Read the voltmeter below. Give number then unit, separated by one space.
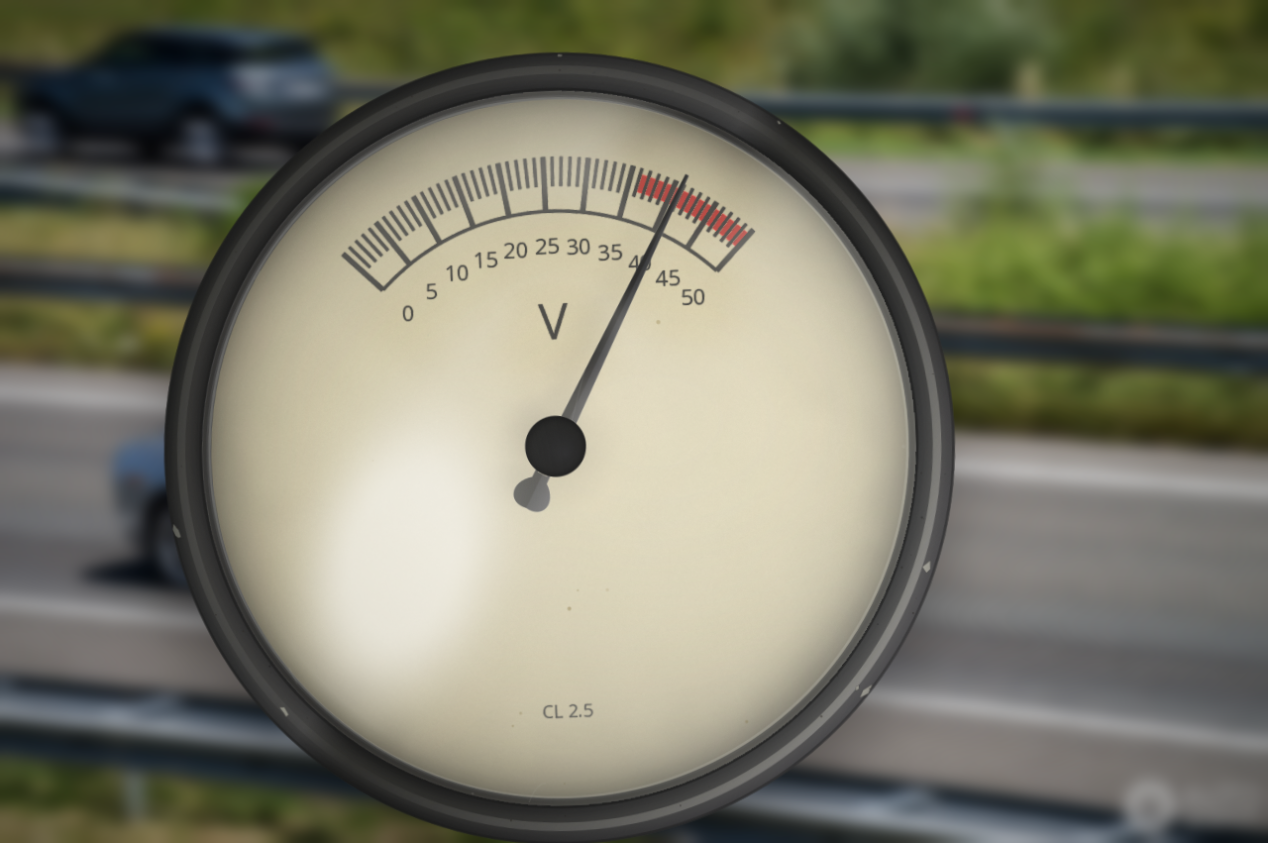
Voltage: 41 V
